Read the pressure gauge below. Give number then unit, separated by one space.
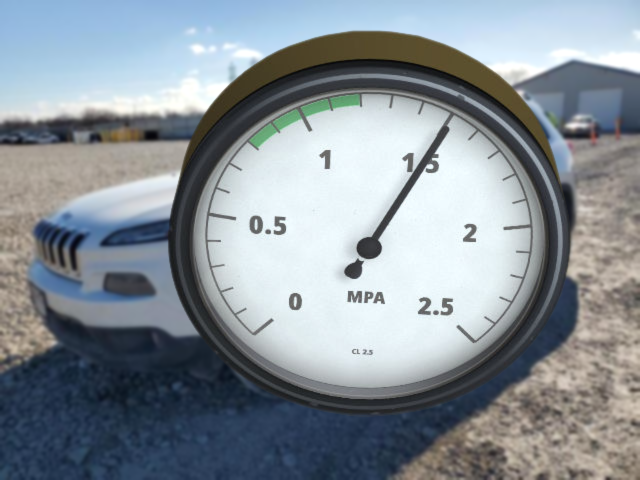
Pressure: 1.5 MPa
